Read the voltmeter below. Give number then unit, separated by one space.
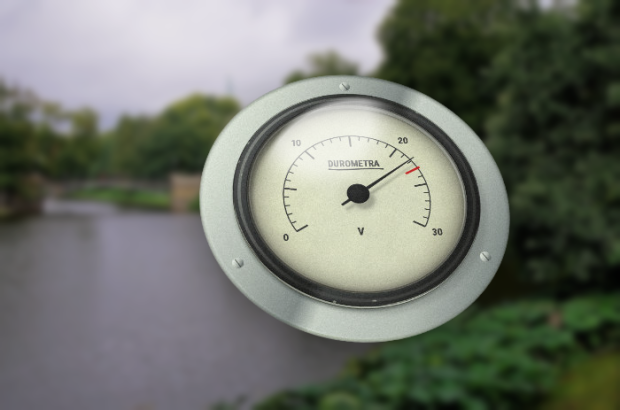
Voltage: 22 V
